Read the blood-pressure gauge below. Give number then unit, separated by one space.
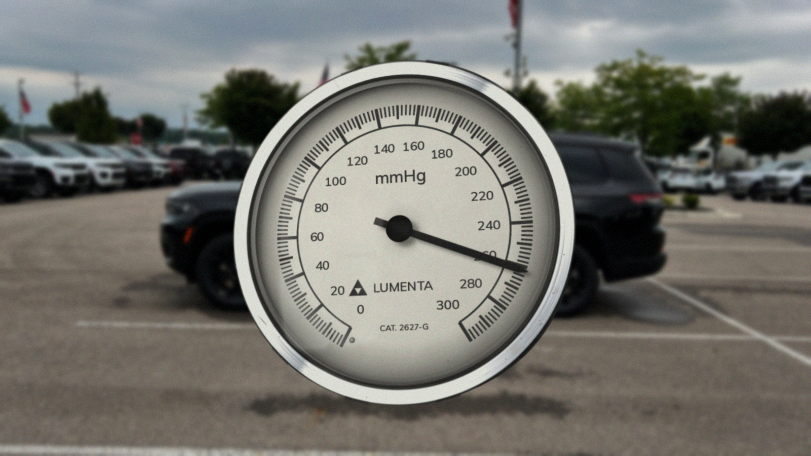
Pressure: 262 mmHg
